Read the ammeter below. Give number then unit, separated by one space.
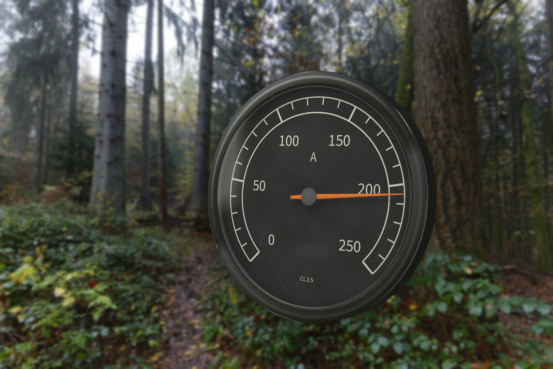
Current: 205 A
